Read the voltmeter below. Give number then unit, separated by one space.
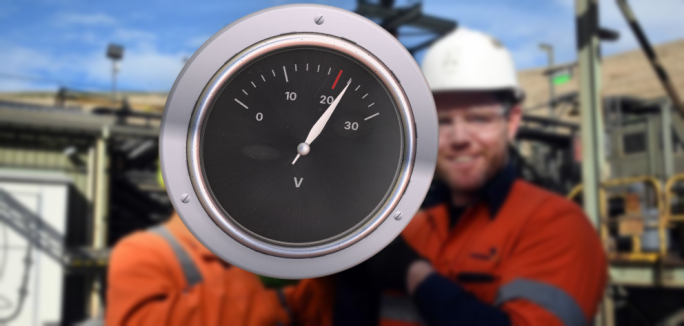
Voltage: 22 V
